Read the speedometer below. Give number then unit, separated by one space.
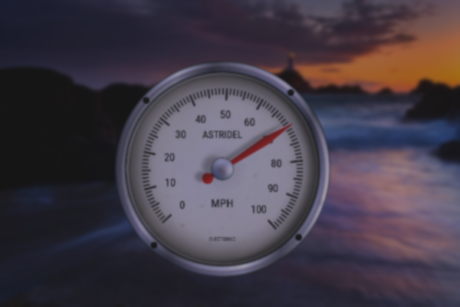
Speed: 70 mph
